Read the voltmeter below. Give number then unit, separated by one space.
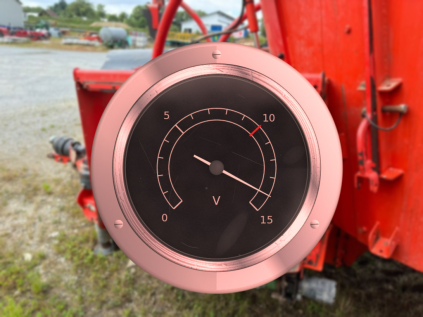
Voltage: 14 V
